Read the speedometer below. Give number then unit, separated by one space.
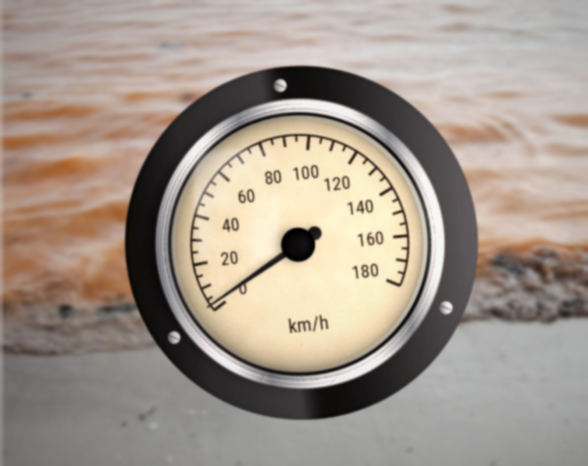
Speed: 2.5 km/h
